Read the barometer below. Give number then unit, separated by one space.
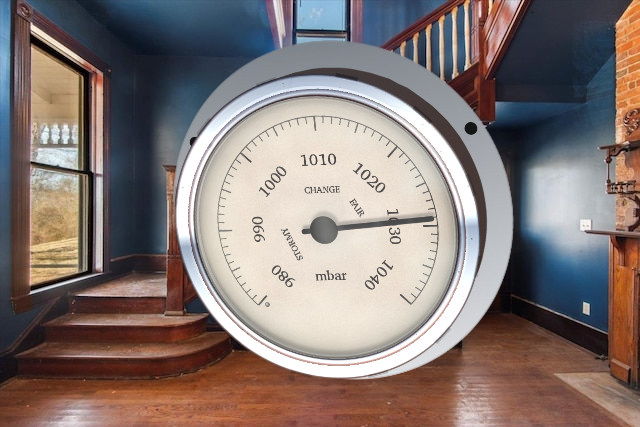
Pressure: 1029 mbar
